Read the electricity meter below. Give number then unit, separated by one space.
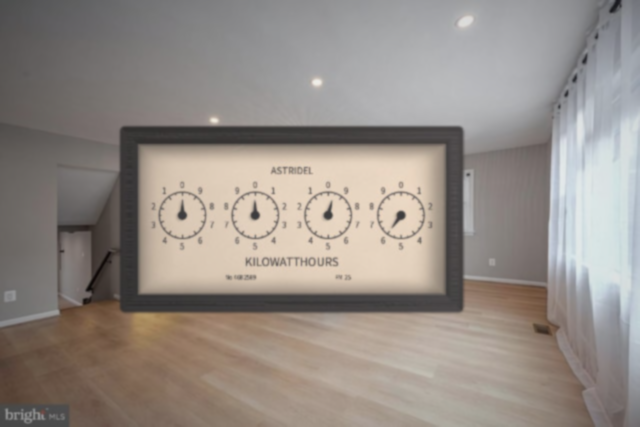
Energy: 9996 kWh
